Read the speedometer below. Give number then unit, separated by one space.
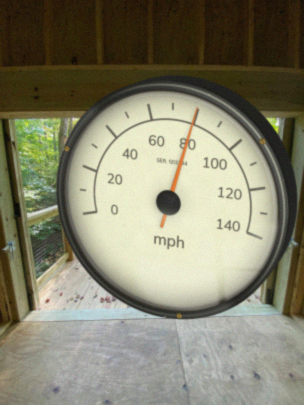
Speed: 80 mph
